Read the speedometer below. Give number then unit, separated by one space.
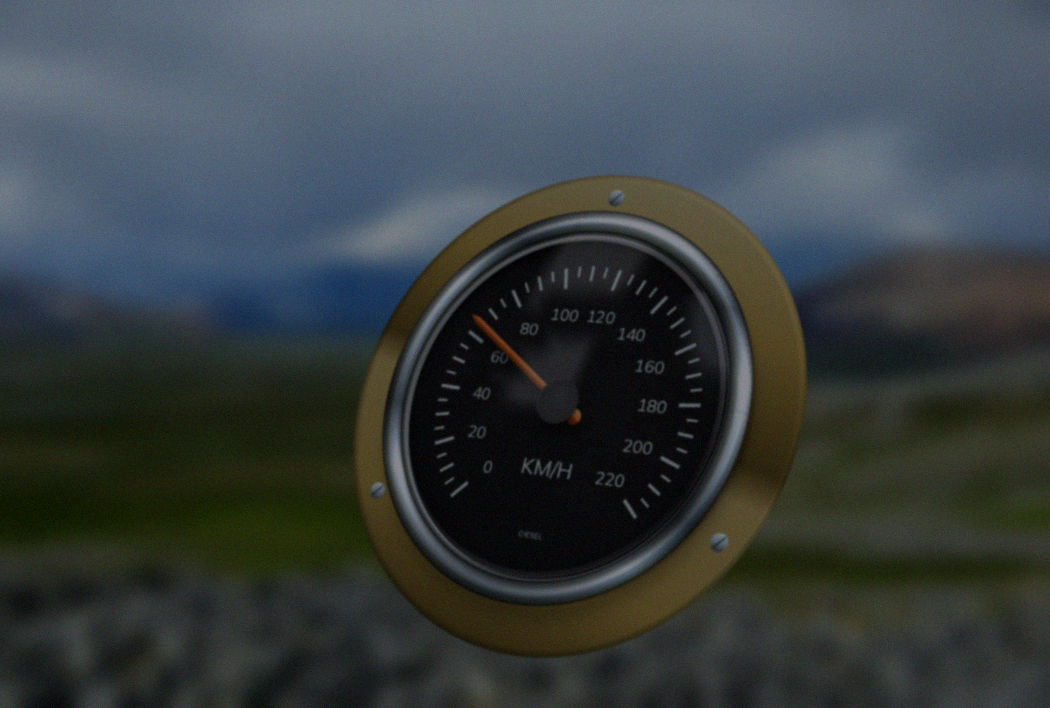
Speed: 65 km/h
